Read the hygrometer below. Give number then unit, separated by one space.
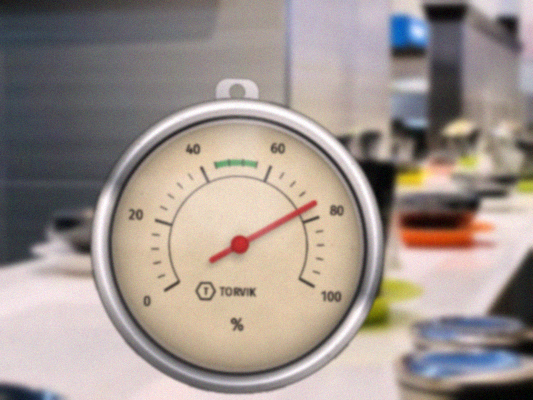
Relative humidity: 76 %
